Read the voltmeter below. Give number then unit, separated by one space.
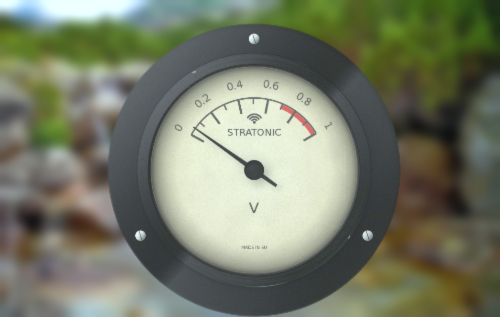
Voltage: 0.05 V
